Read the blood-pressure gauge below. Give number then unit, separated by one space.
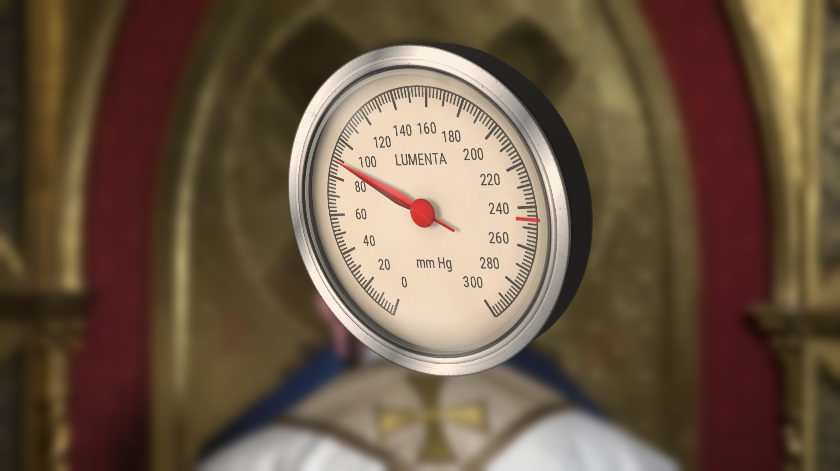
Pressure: 90 mmHg
